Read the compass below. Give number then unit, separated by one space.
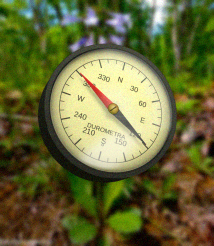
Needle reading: 300 °
